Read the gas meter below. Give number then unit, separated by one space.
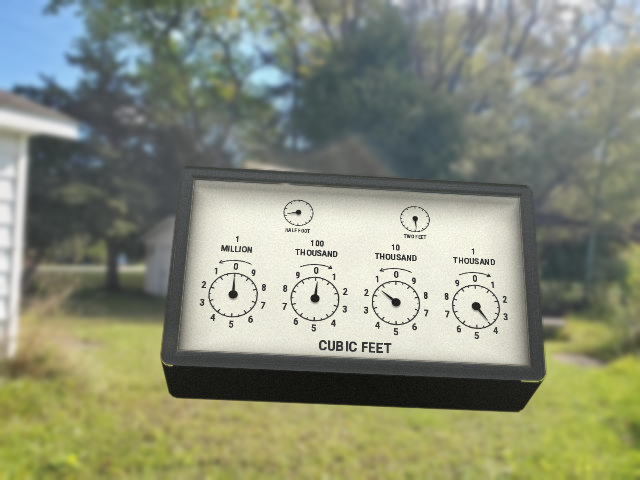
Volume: 1400 ft³
